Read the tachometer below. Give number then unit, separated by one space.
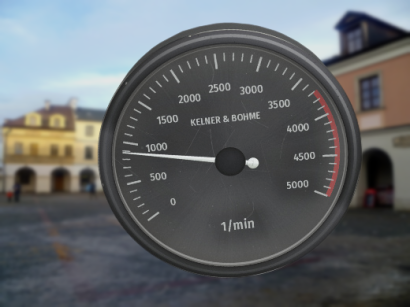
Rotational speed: 900 rpm
